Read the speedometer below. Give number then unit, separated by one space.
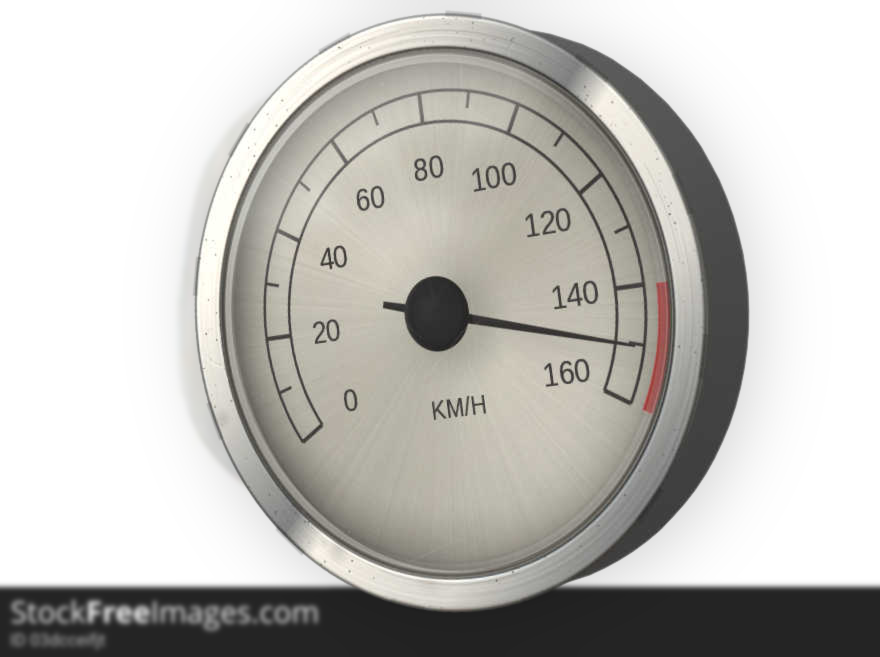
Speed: 150 km/h
